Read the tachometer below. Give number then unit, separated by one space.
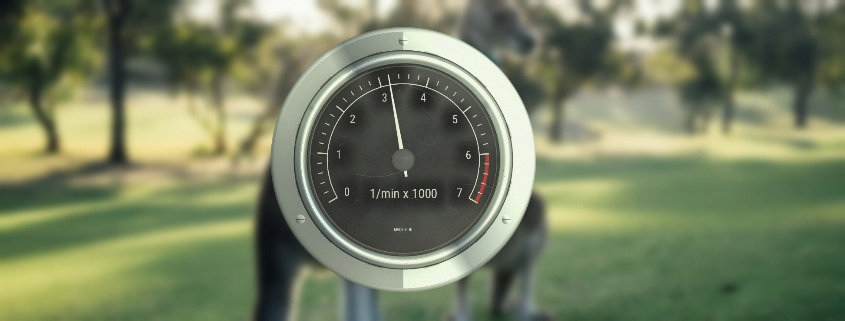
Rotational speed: 3200 rpm
